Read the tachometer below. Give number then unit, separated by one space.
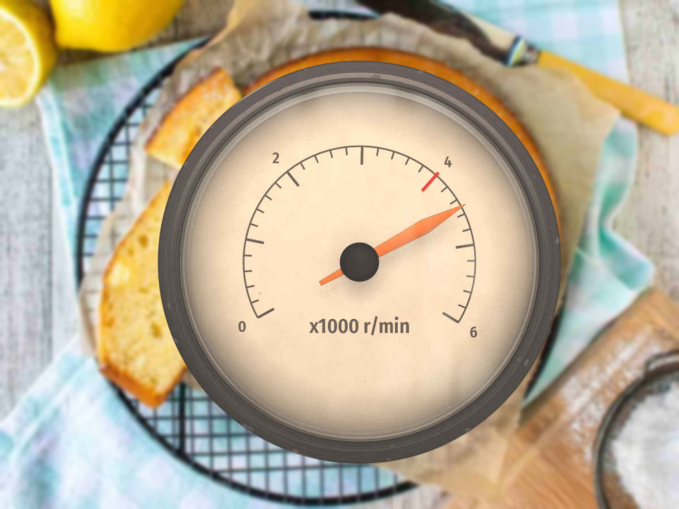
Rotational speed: 4500 rpm
